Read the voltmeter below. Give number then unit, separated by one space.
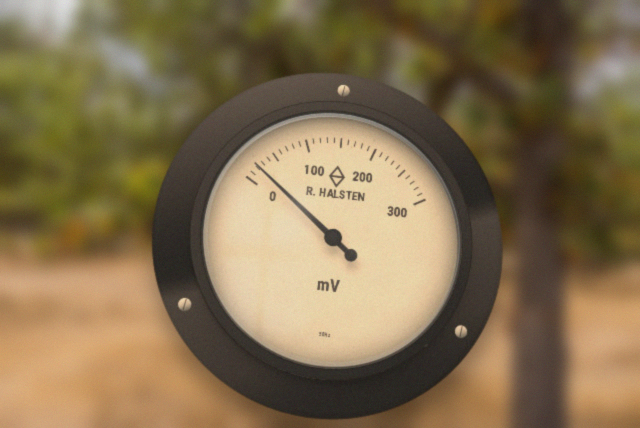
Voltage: 20 mV
